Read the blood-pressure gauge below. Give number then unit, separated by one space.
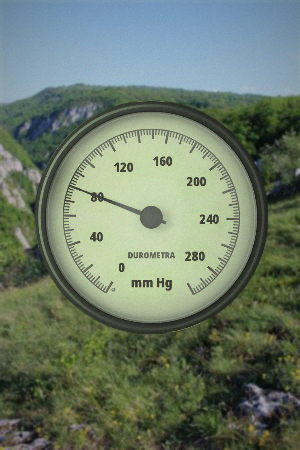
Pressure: 80 mmHg
